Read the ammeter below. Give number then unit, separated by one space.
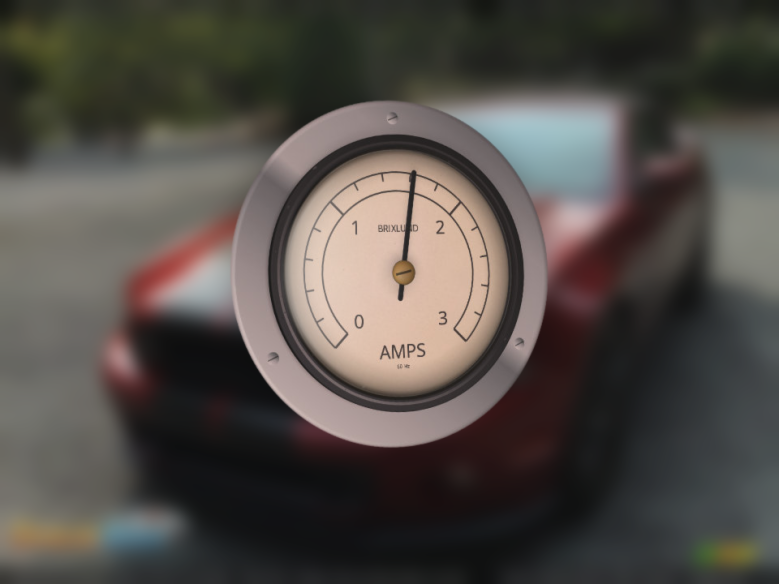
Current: 1.6 A
